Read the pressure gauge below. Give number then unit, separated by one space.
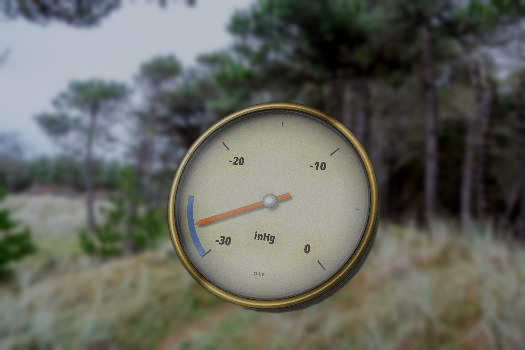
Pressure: -27.5 inHg
